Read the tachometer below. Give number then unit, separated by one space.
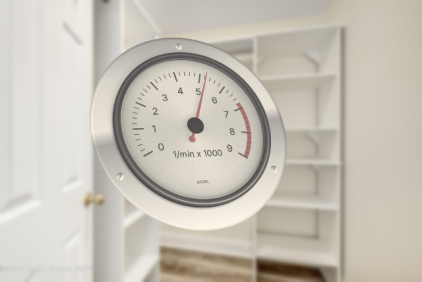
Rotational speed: 5200 rpm
